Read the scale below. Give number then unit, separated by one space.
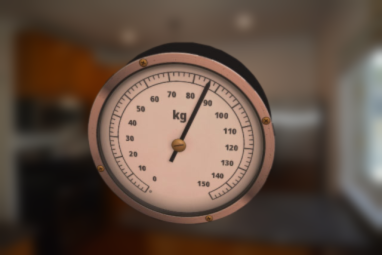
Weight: 86 kg
